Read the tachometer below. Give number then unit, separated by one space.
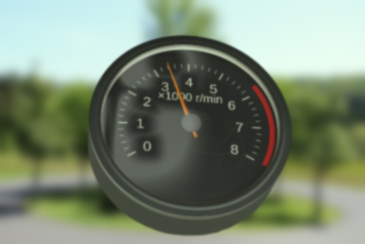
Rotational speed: 3400 rpm
